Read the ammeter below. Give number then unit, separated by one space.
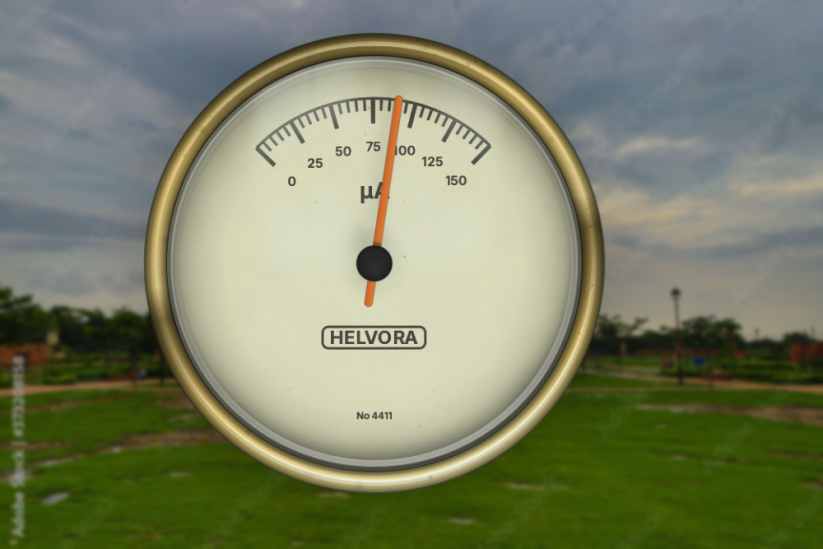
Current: 90 µA
